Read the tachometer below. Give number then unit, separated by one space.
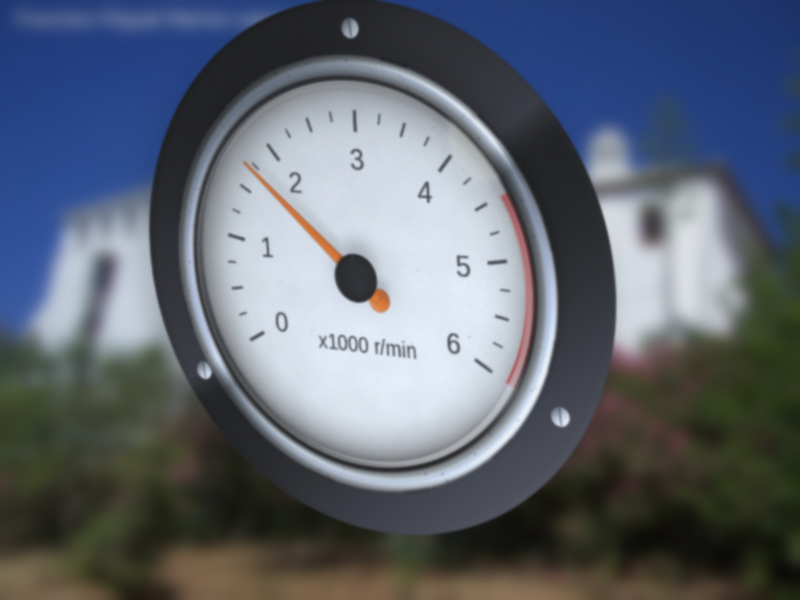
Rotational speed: 1750 rpm
